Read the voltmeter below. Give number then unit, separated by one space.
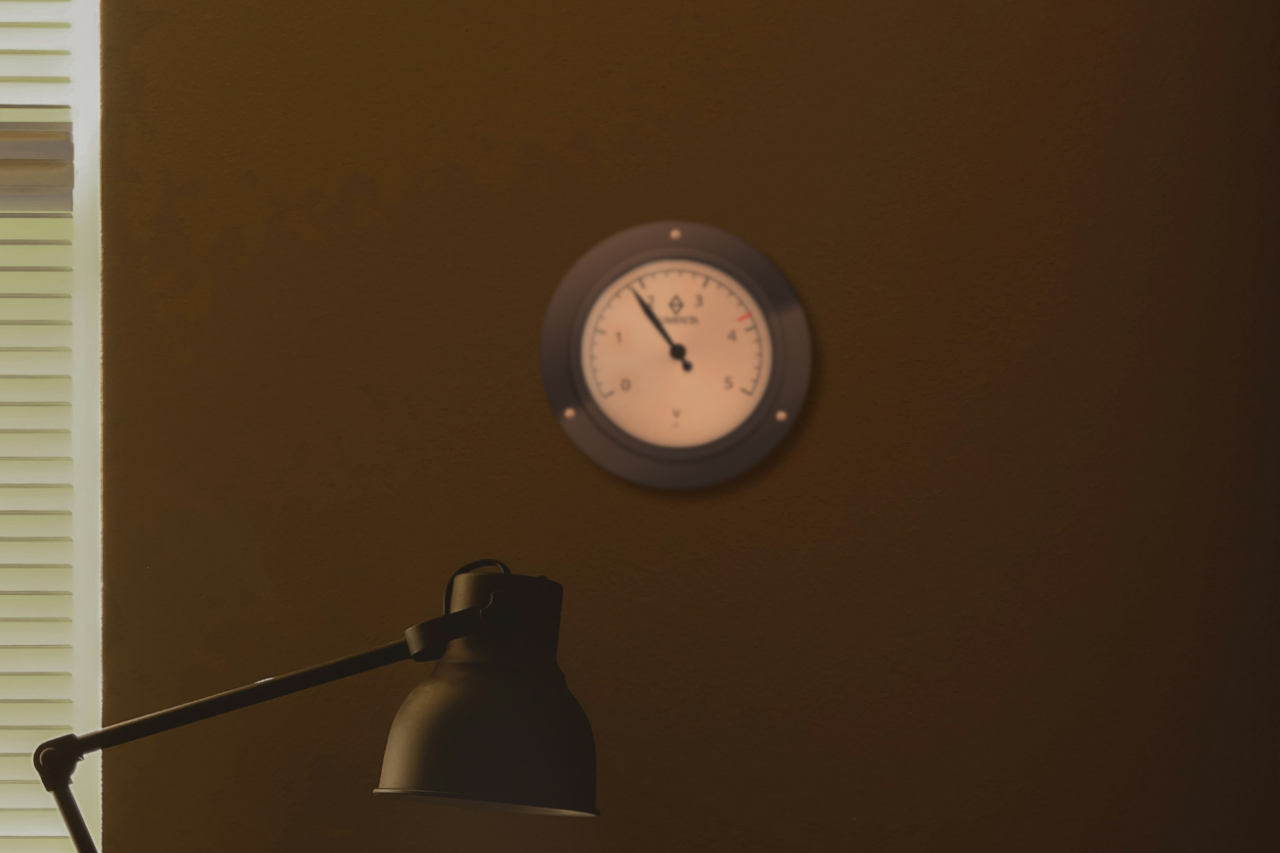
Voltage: 1.8 V
